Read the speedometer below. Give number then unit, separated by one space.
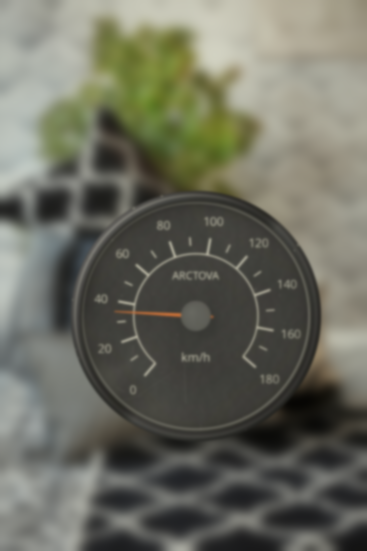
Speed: 35 km/h
